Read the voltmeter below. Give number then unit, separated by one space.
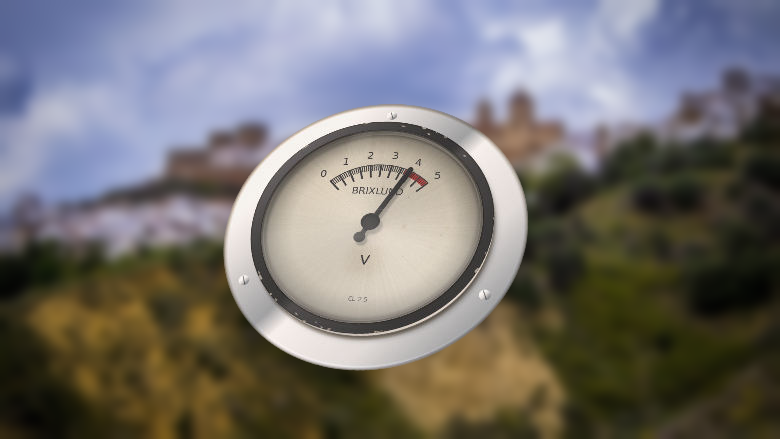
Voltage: 4 V
